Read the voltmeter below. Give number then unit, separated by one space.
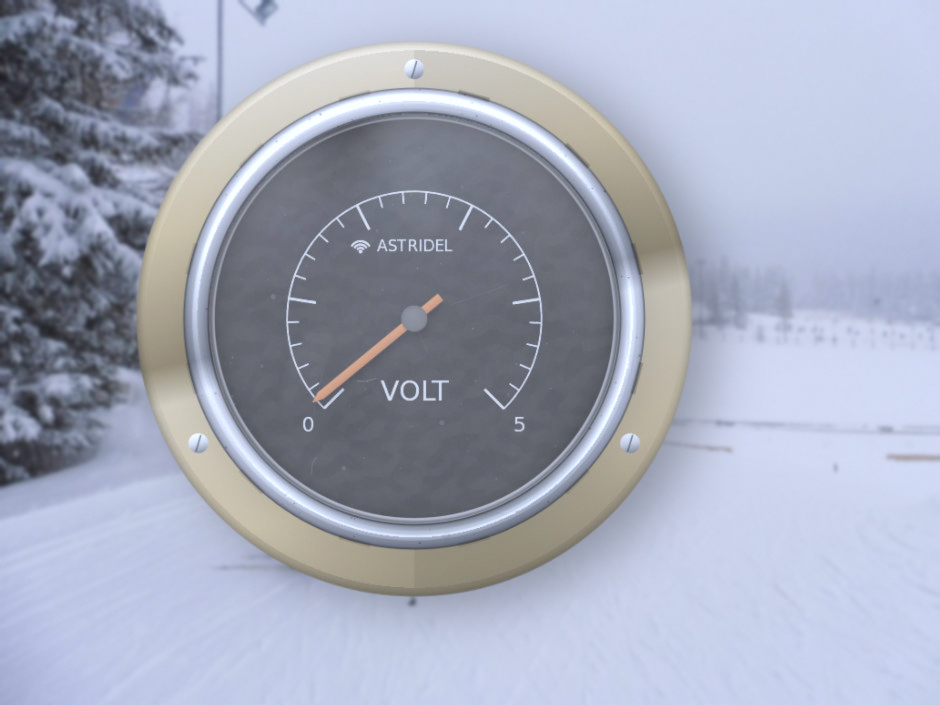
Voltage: 0.1 V
